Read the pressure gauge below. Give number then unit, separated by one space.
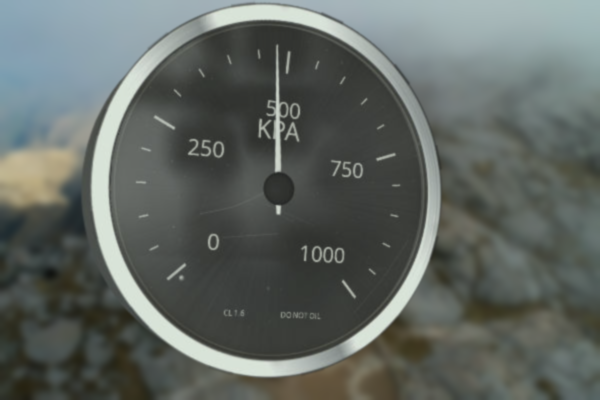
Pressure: 475 kPa
